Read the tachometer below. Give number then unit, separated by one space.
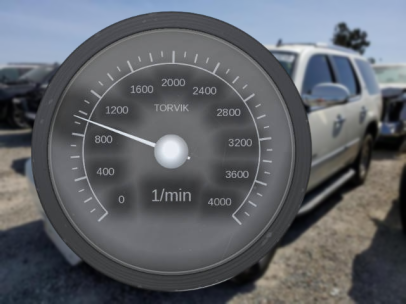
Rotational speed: 950 rpm
